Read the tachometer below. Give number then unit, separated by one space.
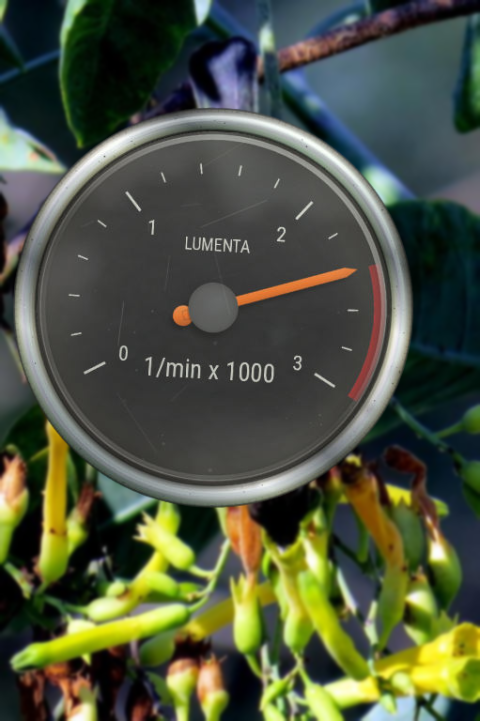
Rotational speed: 2400 rpm
